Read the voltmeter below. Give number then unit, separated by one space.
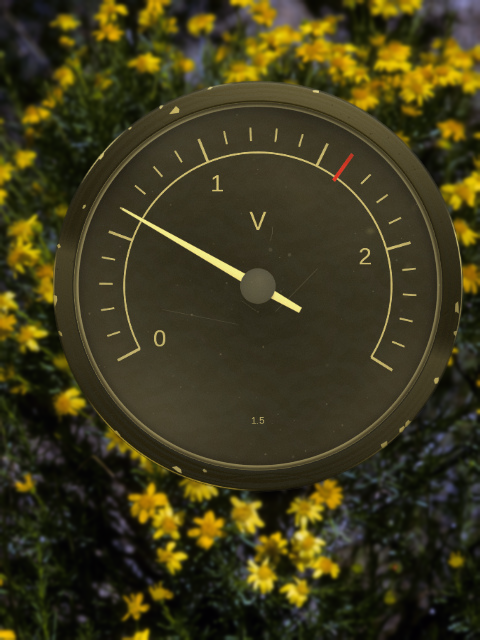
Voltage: 0.6 V
